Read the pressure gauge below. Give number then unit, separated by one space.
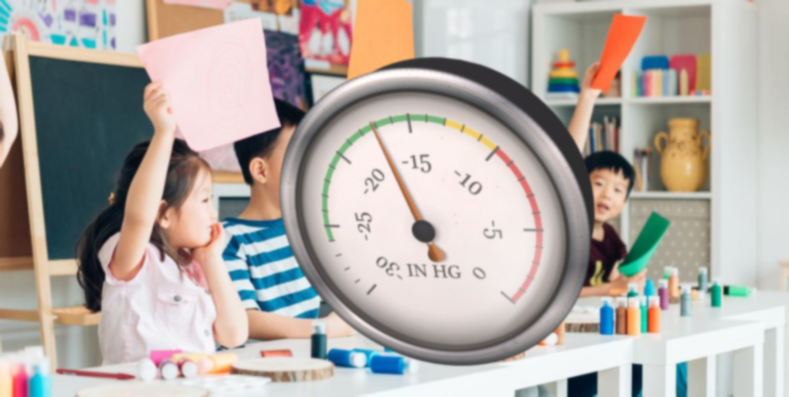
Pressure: -17 inHg
